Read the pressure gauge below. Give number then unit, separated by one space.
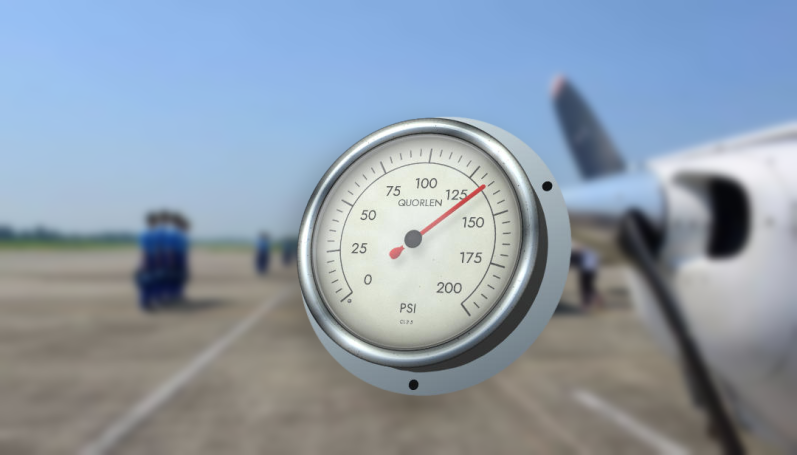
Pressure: 135 psi
